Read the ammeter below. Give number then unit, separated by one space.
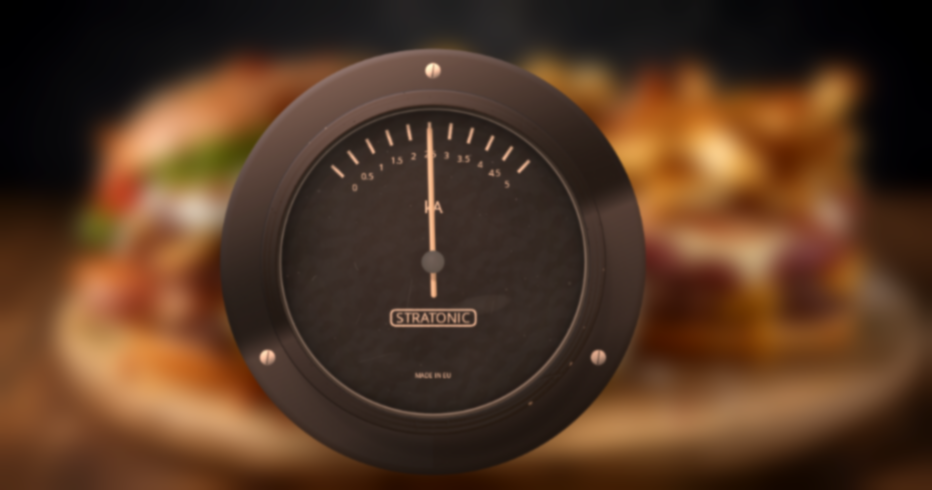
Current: 2.5 kA
